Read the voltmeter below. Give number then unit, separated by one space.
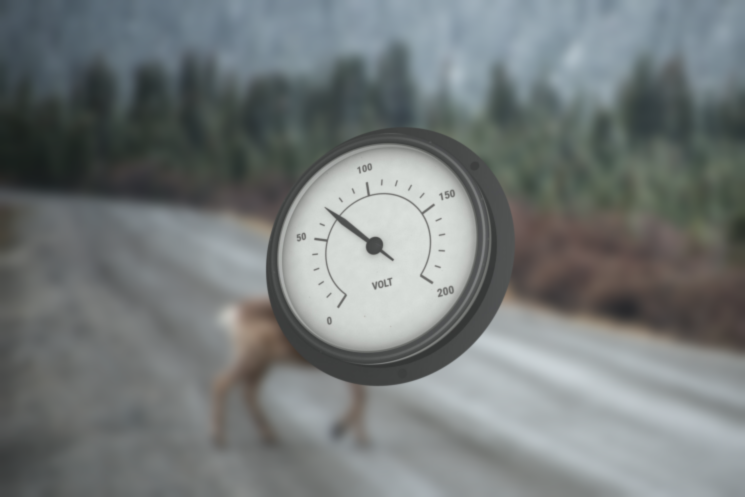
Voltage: 70 V
